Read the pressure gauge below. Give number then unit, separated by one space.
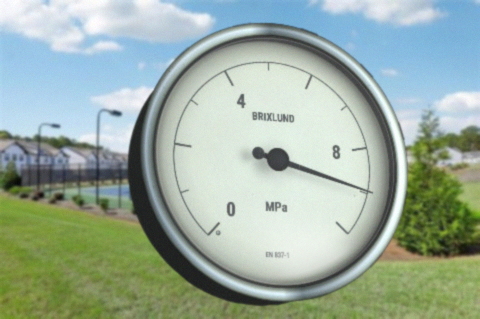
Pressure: 9 MPa
